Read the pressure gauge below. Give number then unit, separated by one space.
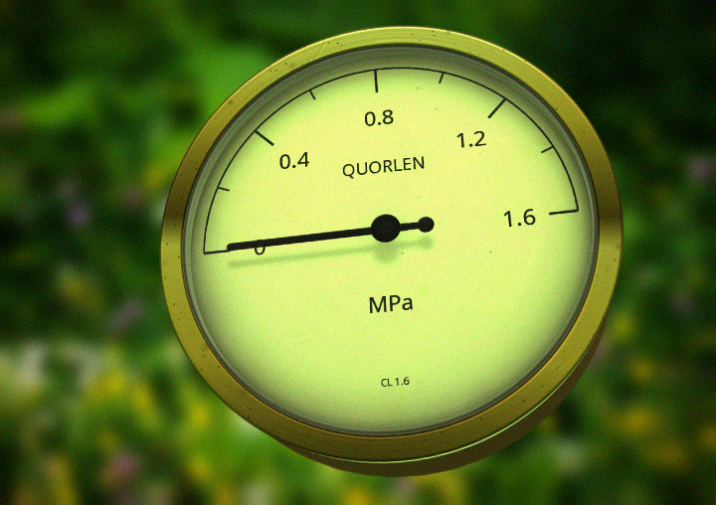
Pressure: 0 MPa
